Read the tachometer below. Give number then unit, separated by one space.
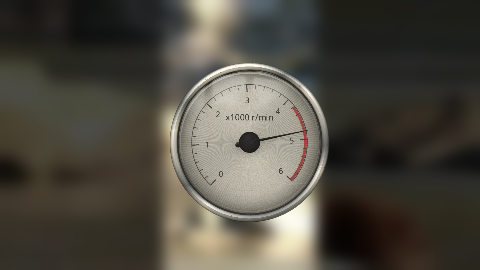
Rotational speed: 4800 rpm
